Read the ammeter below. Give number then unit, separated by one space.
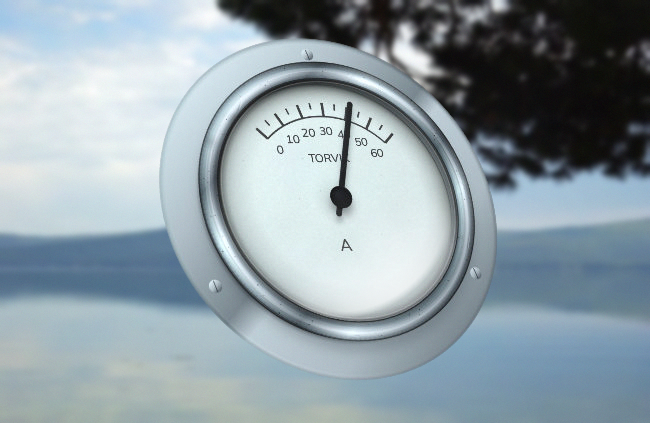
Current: 40 A
